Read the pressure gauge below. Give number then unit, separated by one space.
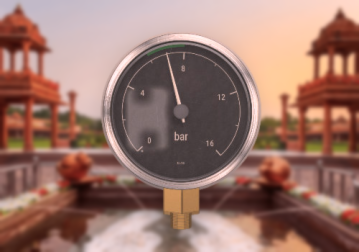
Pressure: 7 bar
